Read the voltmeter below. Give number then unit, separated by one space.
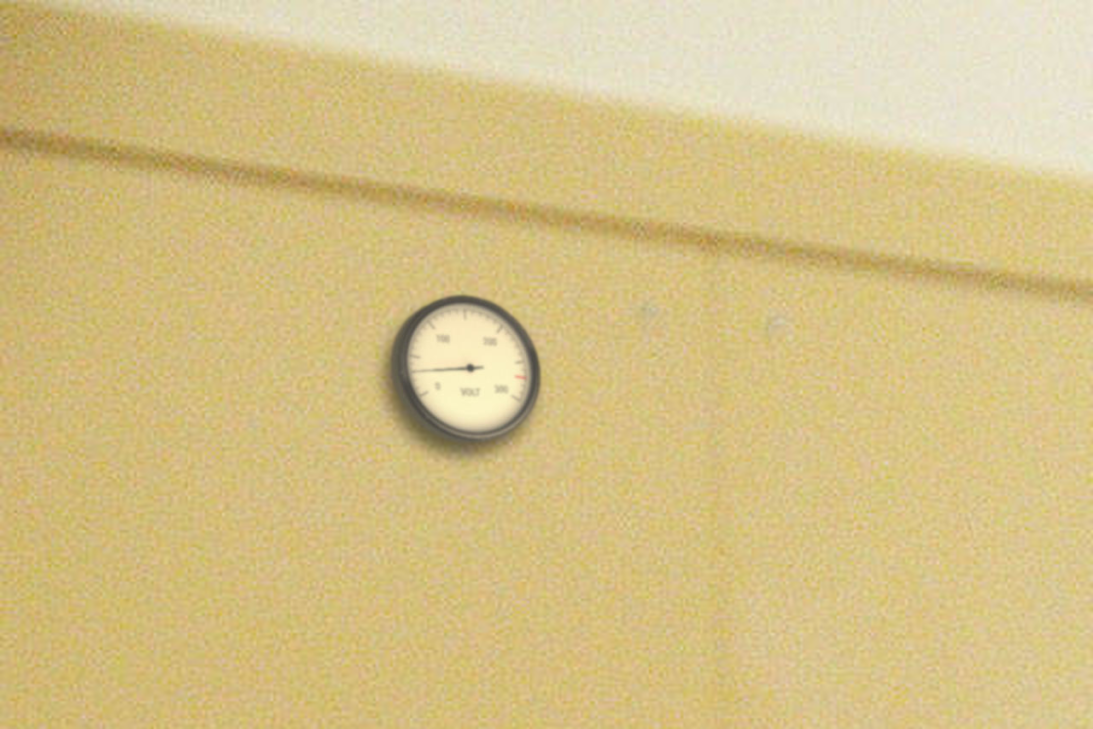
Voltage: 30 V
